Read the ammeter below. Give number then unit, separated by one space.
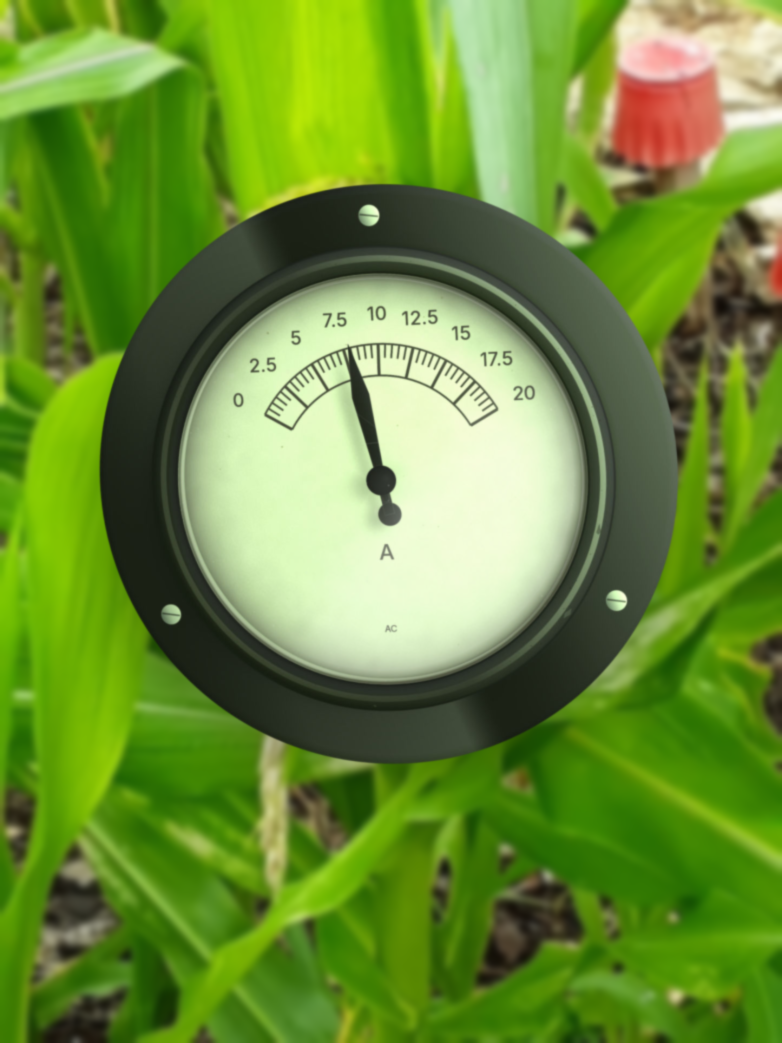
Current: 8 A
